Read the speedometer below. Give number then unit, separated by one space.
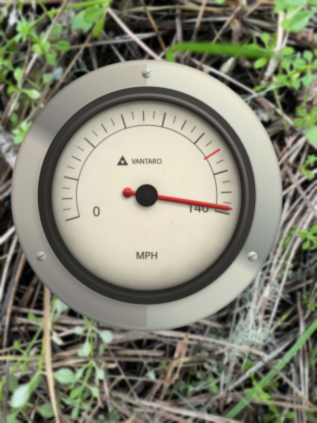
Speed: 137.5 mph
